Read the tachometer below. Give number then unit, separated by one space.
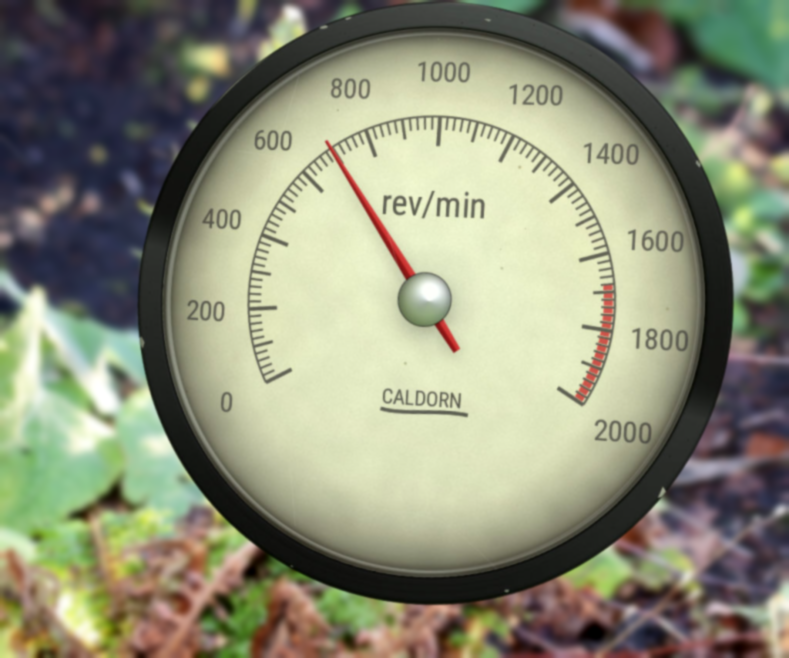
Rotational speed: 700 rpm
